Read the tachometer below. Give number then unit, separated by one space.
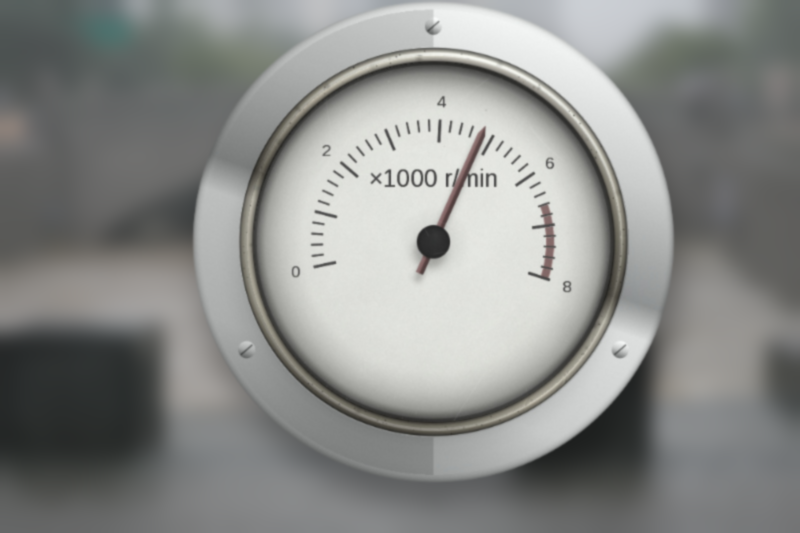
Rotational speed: 4800 rpm
